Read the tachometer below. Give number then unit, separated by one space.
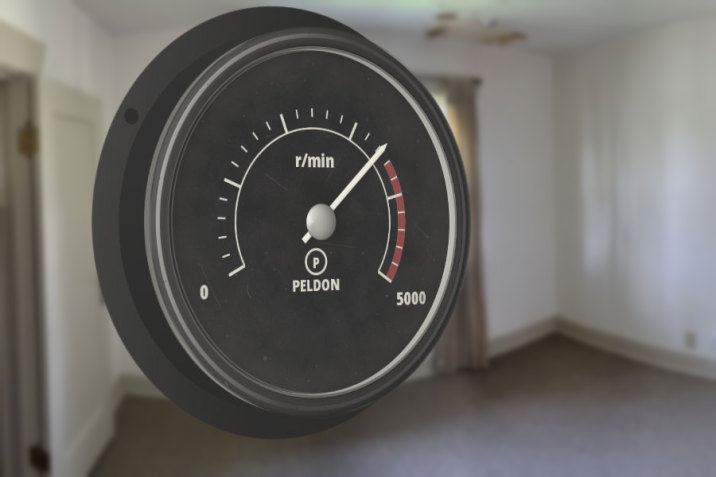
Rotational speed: 3400 rpm
